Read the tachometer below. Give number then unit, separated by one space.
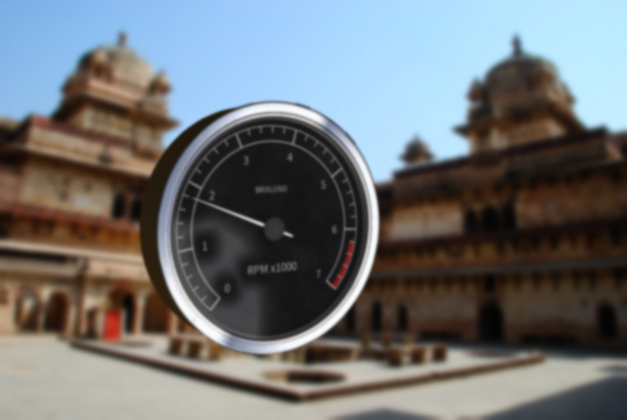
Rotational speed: 1800 rpm
